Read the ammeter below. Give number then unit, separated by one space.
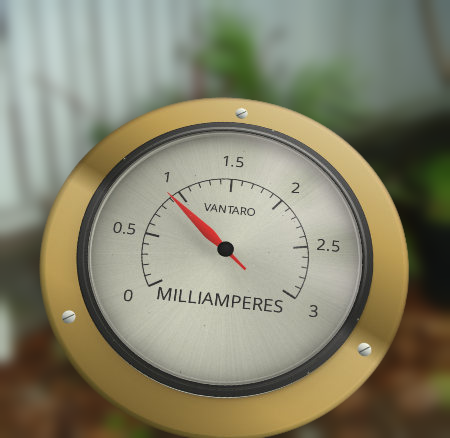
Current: 0.9 mA
